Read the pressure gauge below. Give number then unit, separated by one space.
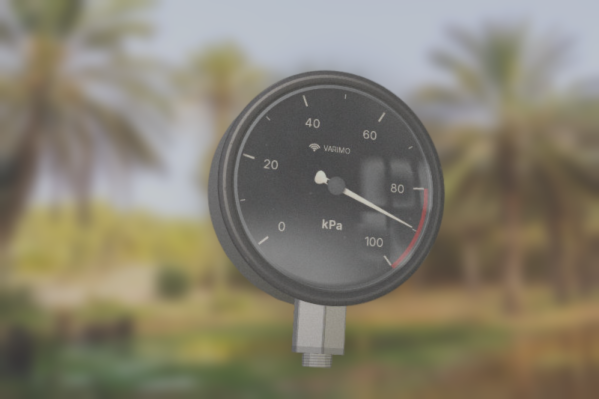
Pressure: 90 kPa
